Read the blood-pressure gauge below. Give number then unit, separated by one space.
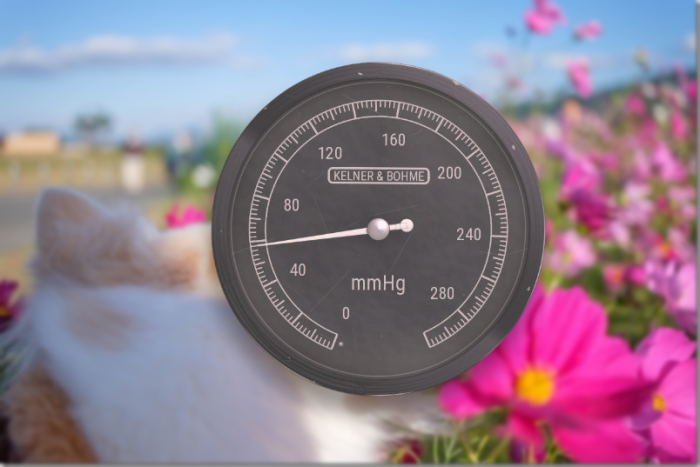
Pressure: 58 mmHg
